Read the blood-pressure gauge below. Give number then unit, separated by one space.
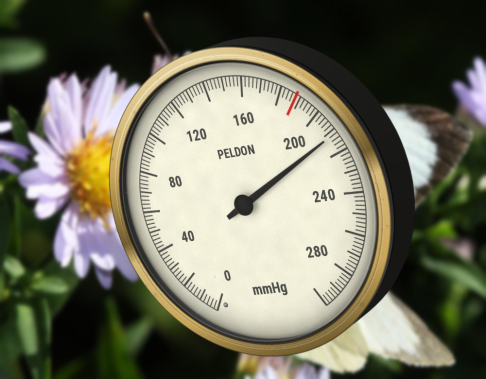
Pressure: 212 mmHg
